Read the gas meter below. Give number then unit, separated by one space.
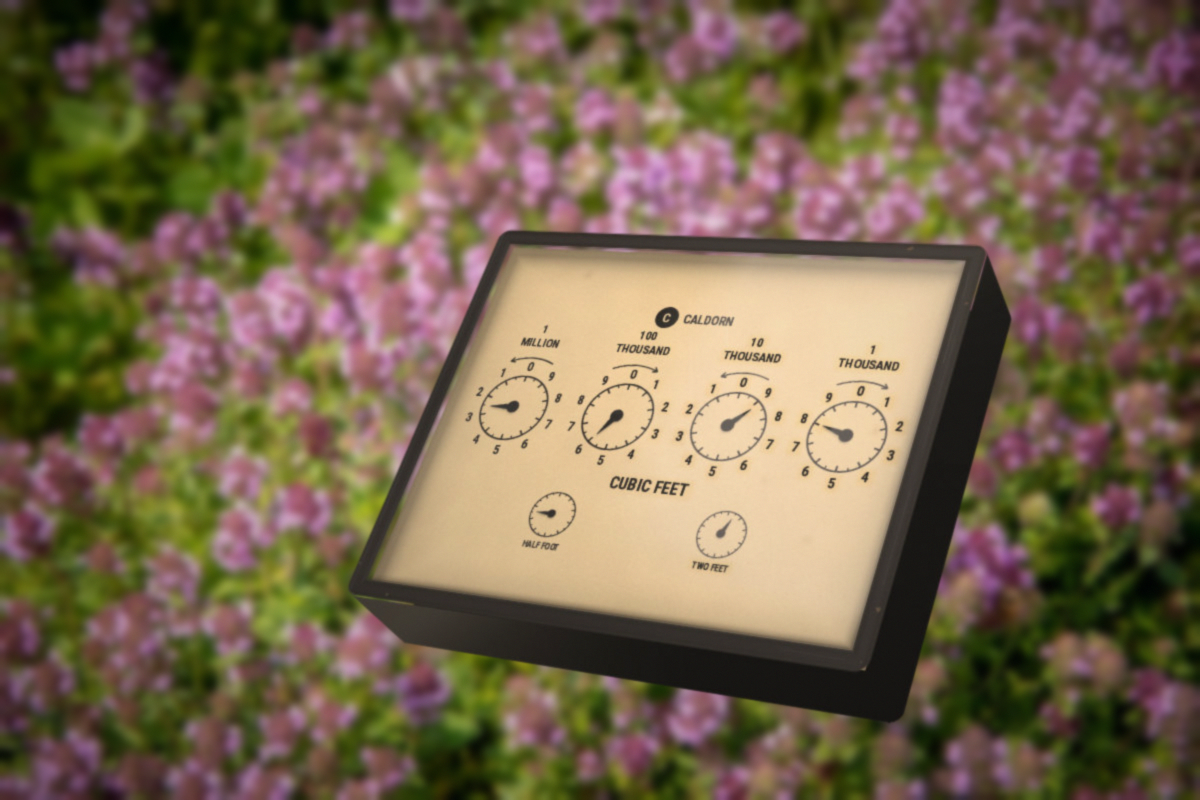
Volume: 258800 ft³
